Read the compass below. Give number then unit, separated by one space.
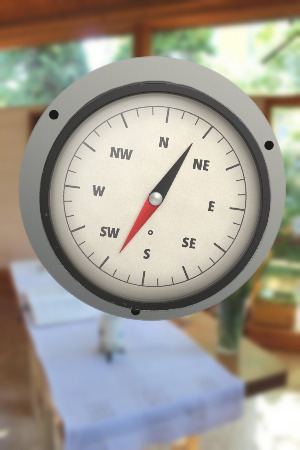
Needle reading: 205 °
